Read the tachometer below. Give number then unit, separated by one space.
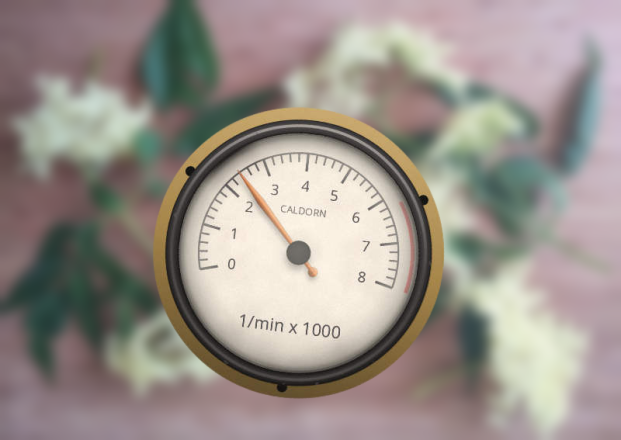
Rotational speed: 2400 rpm
